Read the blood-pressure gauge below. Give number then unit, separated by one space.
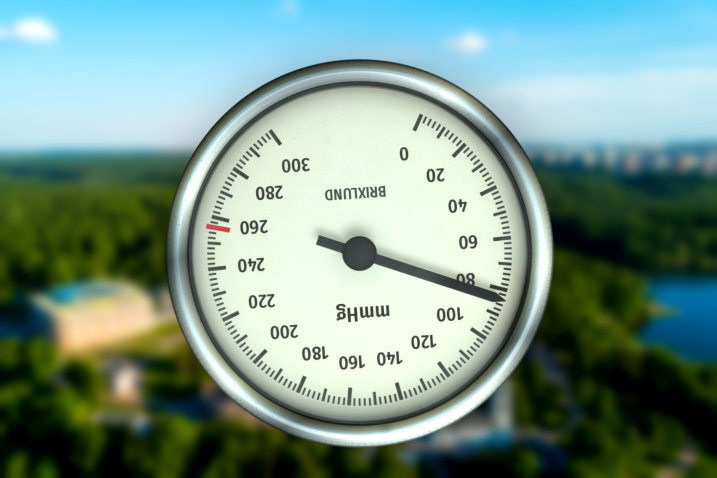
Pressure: 84 mmHg
